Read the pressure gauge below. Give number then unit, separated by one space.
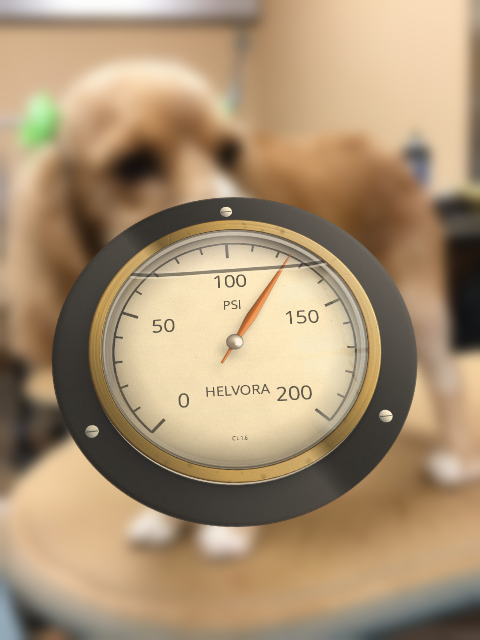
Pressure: 125 psi
